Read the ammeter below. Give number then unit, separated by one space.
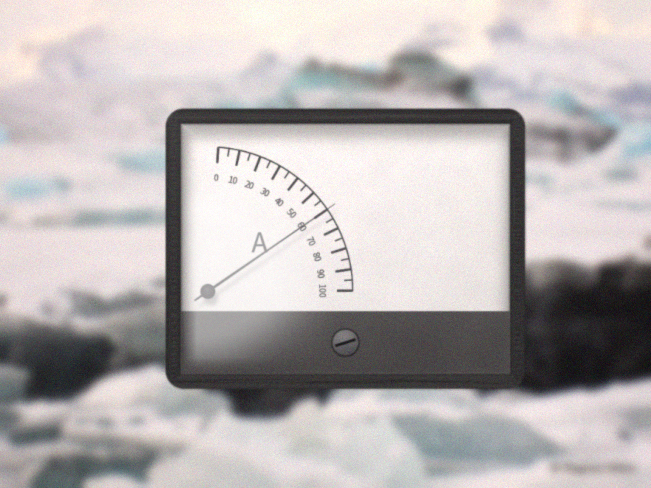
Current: 60 A
